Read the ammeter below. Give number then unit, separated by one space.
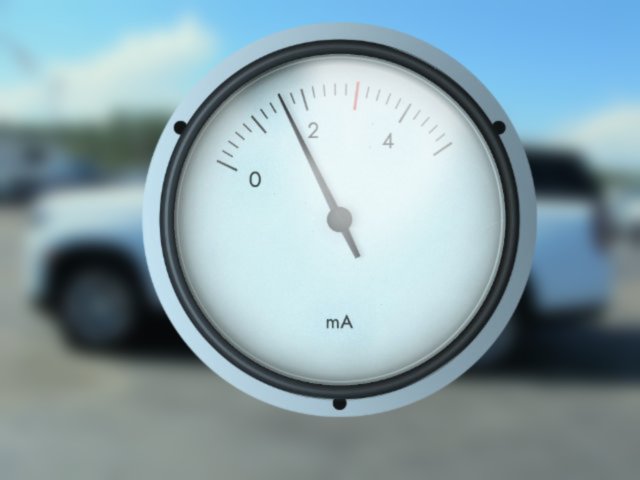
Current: 1.6 mA
